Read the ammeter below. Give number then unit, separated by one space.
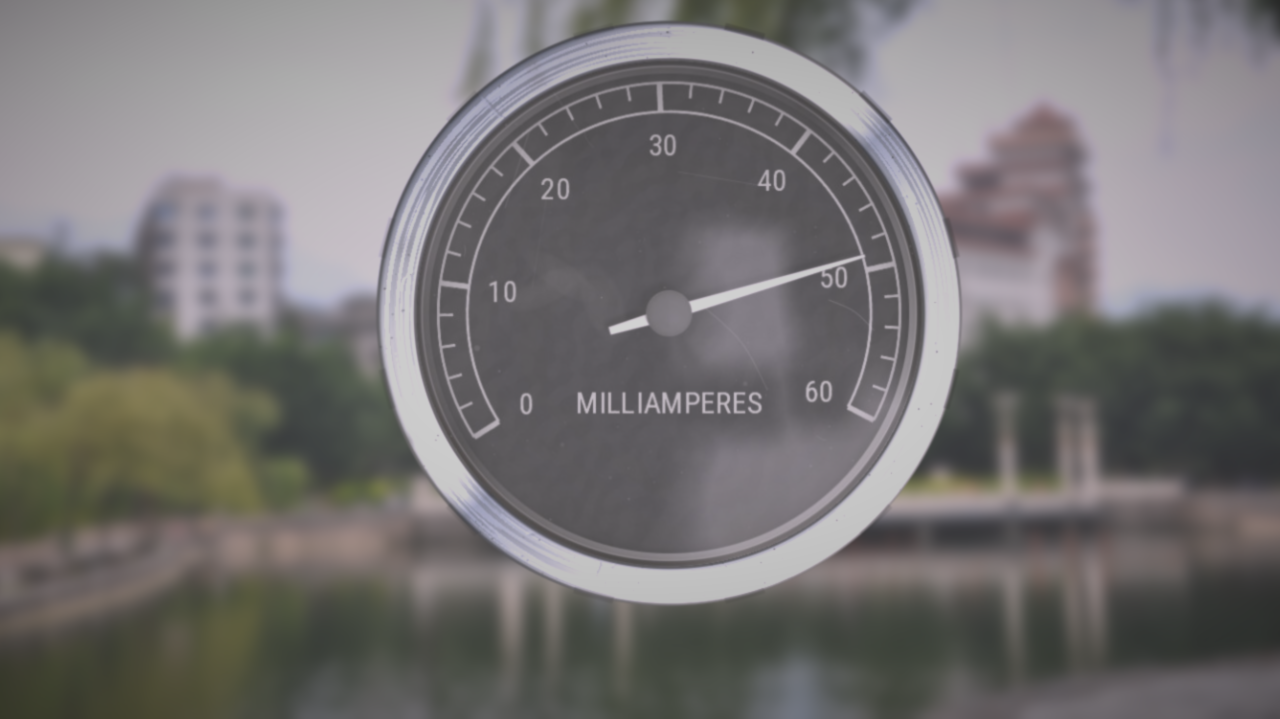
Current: 49 mA
